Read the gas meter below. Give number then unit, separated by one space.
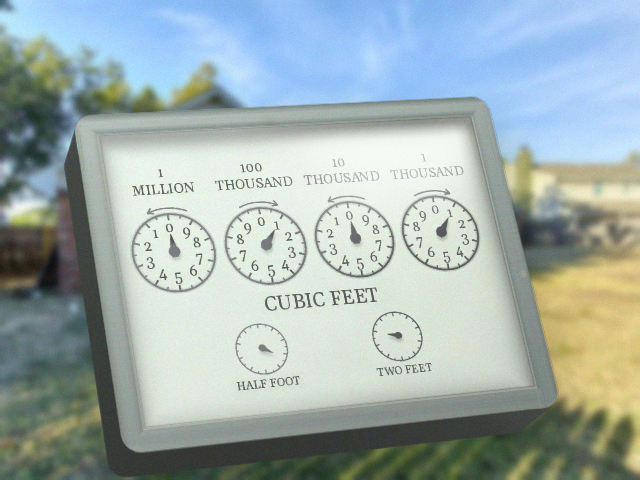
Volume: 10100 ft³
